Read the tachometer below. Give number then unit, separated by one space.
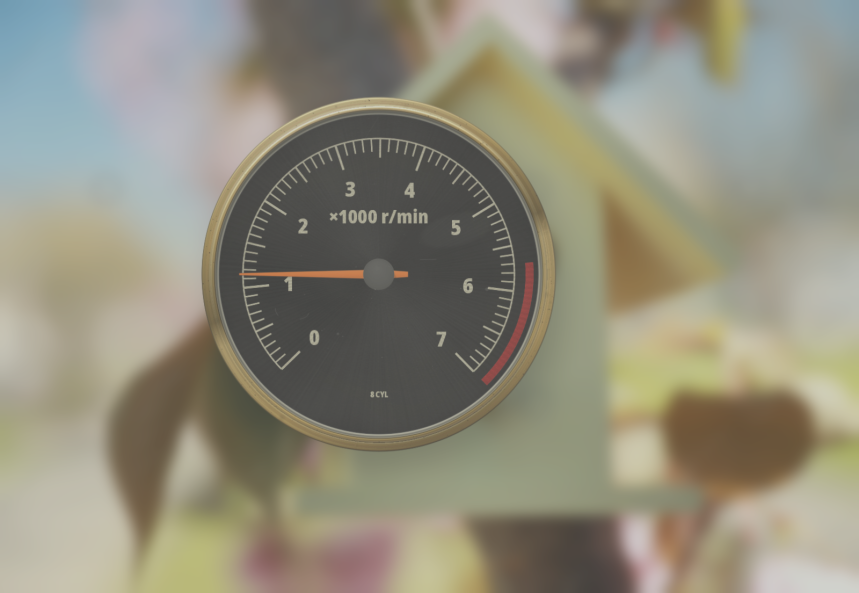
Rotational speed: 1150 rpm
